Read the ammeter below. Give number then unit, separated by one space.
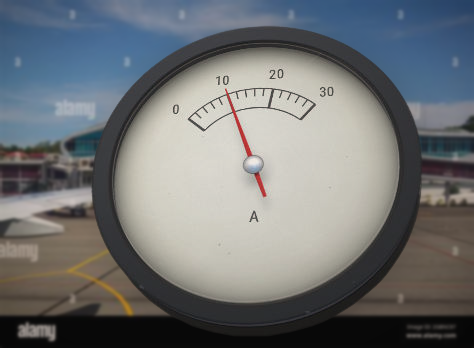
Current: 10 A
